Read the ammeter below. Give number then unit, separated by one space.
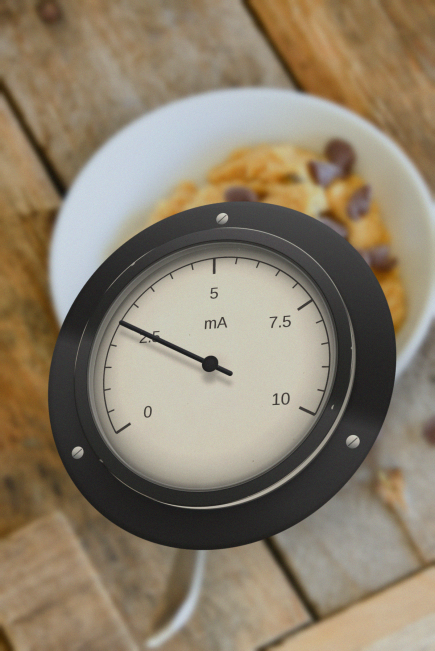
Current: 2.5 mA
